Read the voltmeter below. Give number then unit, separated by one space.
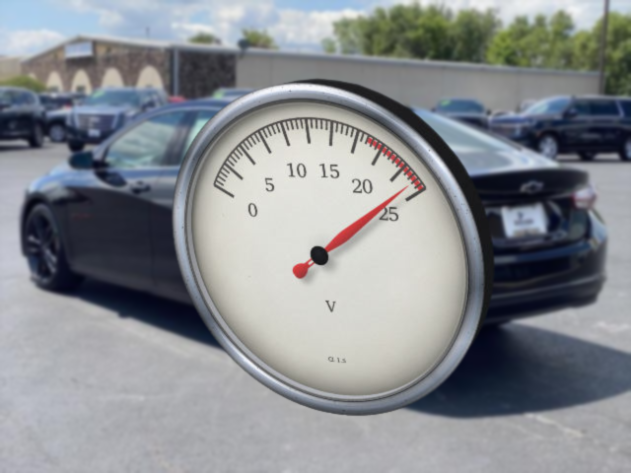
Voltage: 24 V
